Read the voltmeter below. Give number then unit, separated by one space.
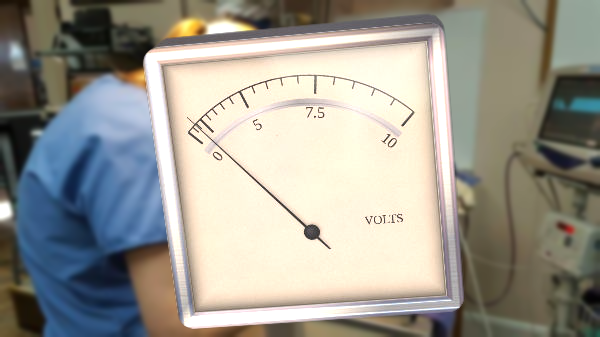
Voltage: 2 V
